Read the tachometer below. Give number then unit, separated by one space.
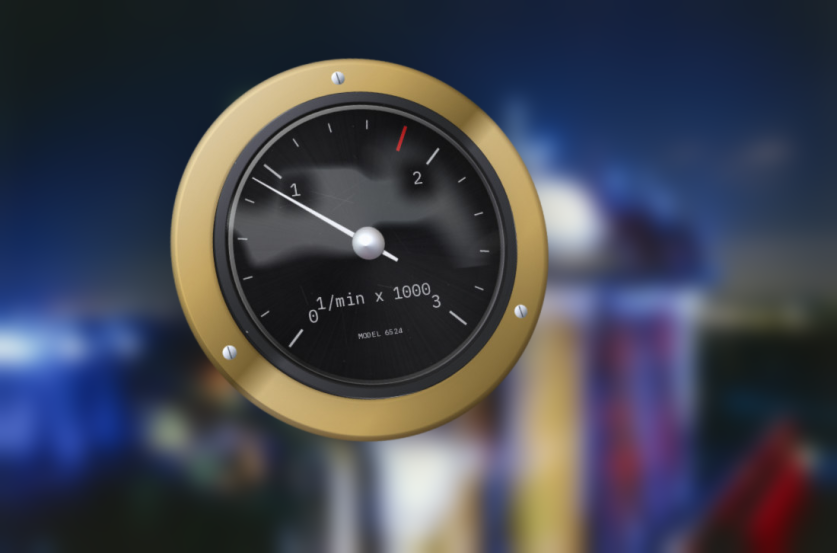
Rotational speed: 900 rpm
